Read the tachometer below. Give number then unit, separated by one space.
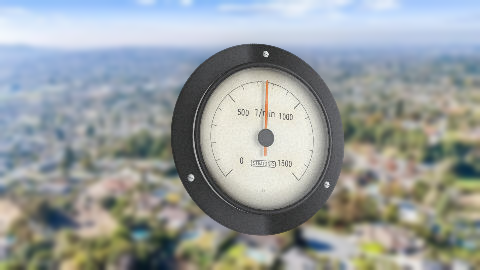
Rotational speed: 750 rpm
